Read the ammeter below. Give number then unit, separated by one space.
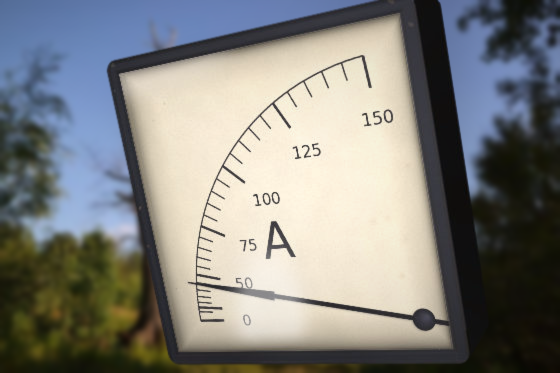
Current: 45 A
